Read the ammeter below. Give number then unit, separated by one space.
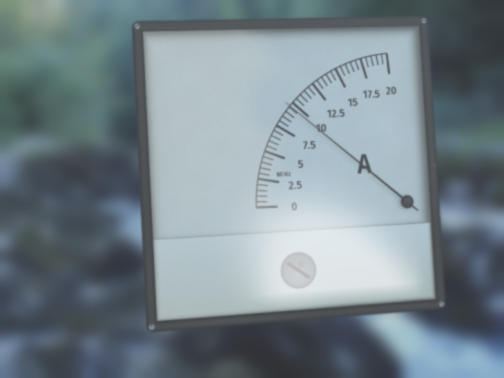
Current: 9.5 A
